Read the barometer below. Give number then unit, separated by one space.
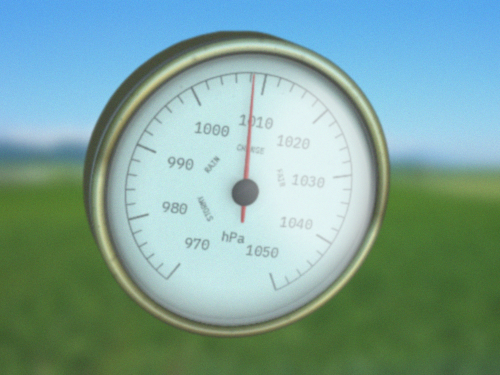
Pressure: 1008 hPa
